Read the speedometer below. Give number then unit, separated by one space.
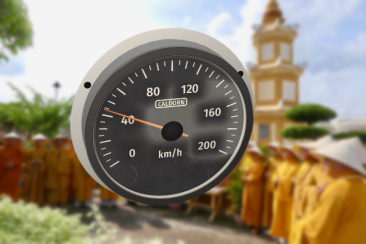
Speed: 45 km/h
